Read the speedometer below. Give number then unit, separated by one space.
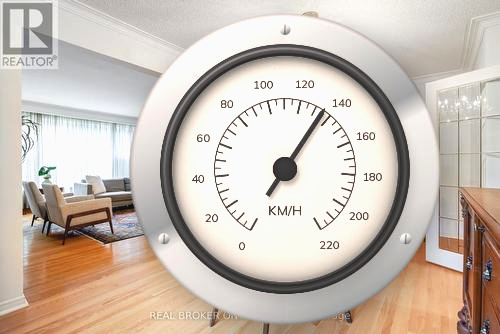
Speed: 135 km/h
